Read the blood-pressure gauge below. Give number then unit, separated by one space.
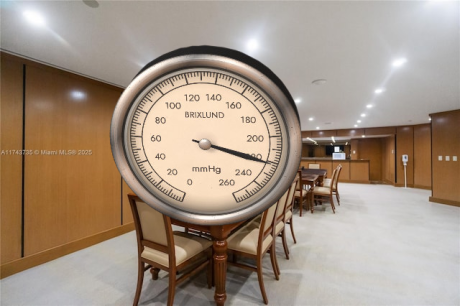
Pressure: 220 mmHg
